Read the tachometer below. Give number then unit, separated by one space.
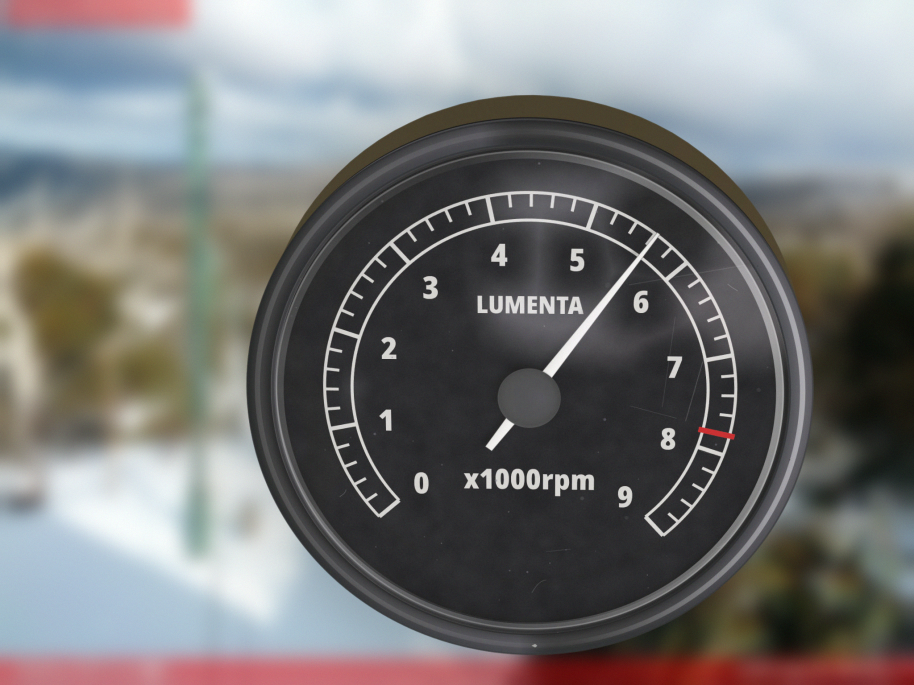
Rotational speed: 5600 rpm
